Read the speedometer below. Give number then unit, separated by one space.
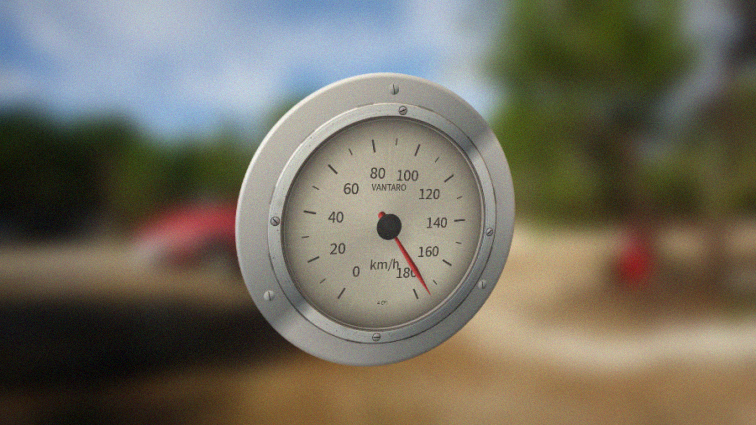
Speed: 175 km/h
